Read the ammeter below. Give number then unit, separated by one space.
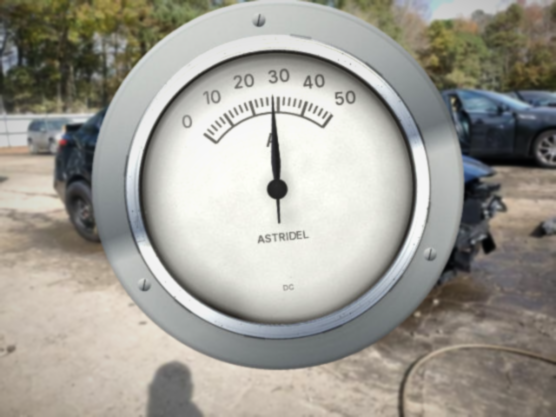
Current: 28 A
